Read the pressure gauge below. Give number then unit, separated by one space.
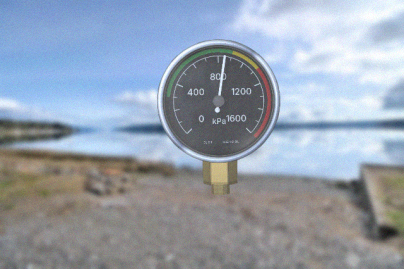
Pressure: 850 kPa
